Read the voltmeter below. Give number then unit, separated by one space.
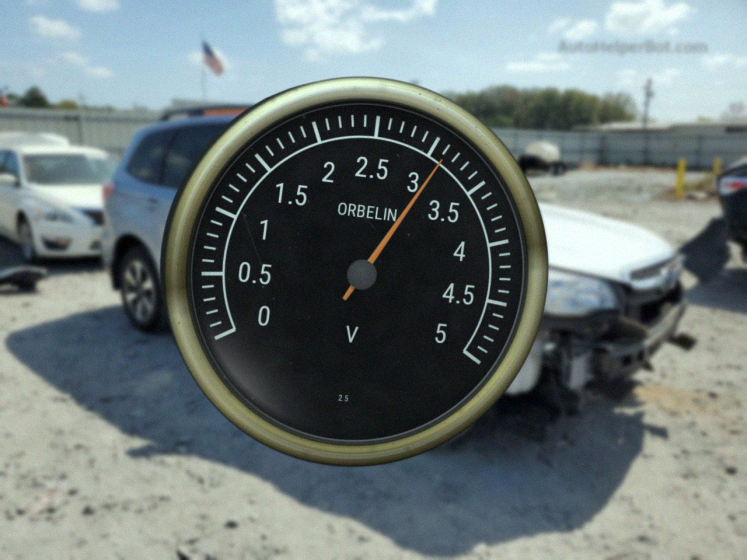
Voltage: 3.1 V
